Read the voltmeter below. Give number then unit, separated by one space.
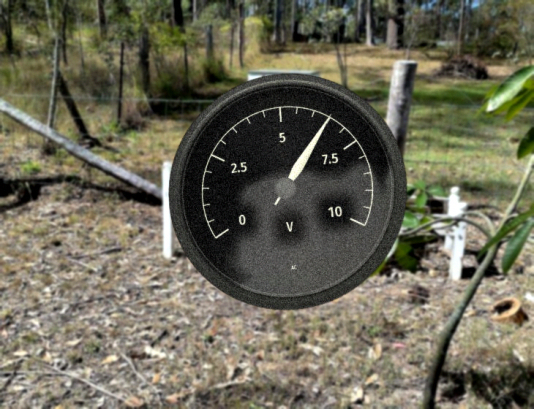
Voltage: 6.5 V
